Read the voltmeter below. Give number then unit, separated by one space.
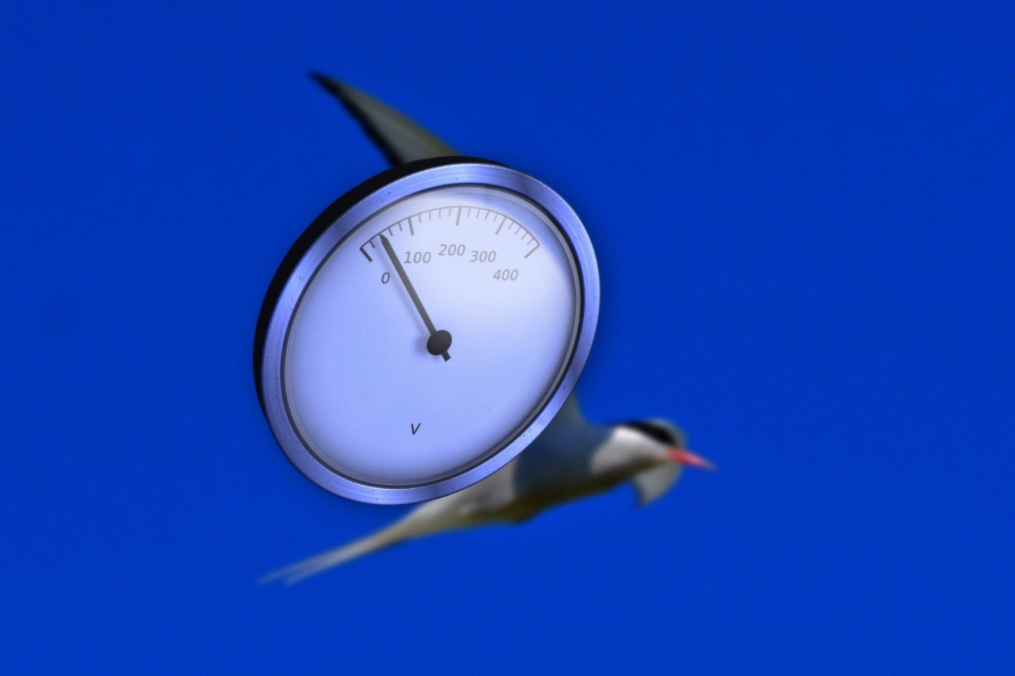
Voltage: 40 V
